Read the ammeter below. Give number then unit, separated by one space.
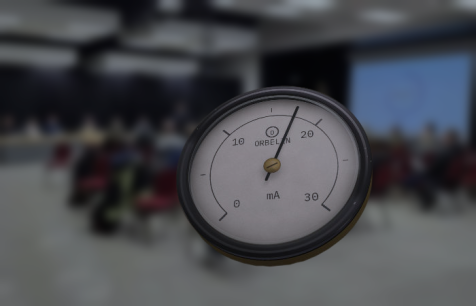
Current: 17.5 mA
